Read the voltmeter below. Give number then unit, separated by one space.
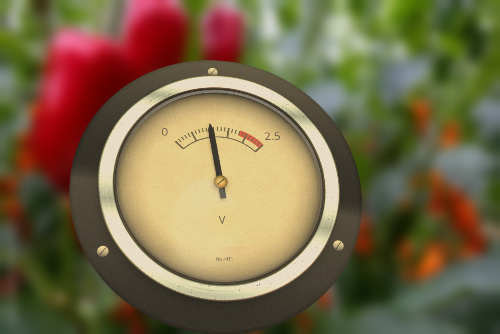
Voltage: 1 V
